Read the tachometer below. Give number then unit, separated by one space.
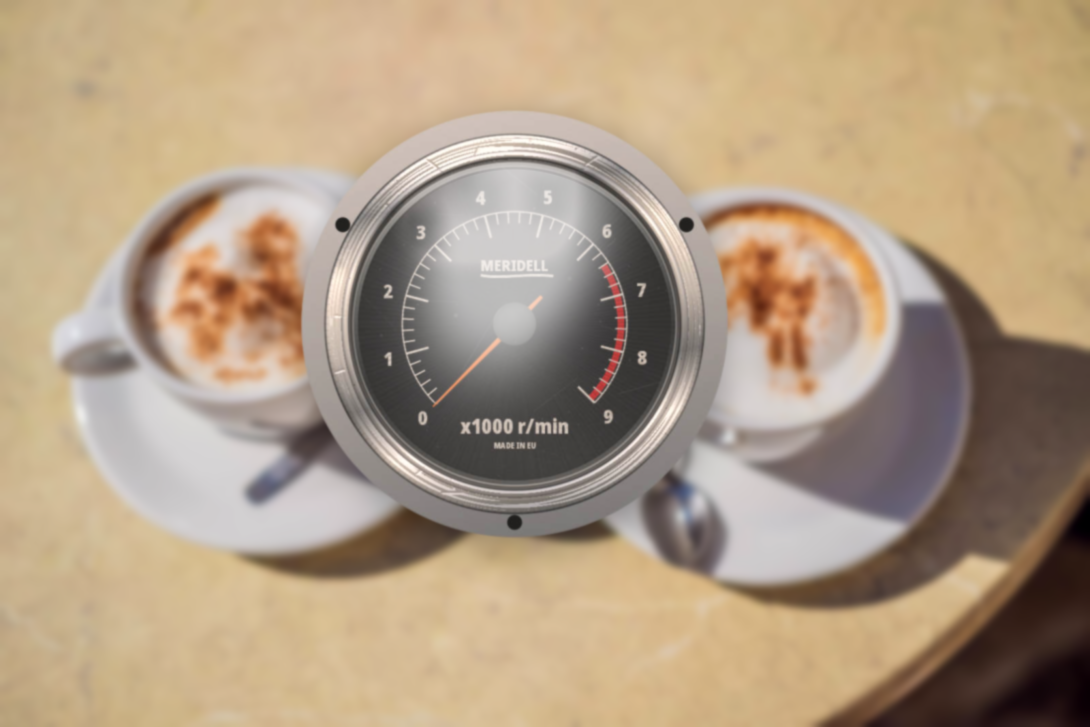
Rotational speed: 0 rpm
